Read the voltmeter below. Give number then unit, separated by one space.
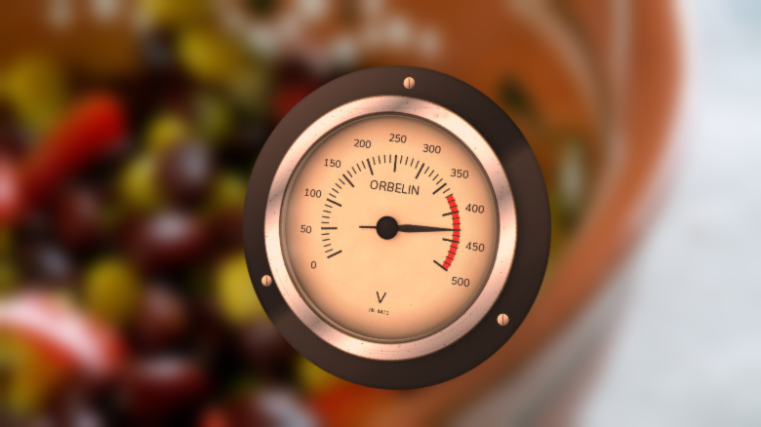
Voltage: 430 V
